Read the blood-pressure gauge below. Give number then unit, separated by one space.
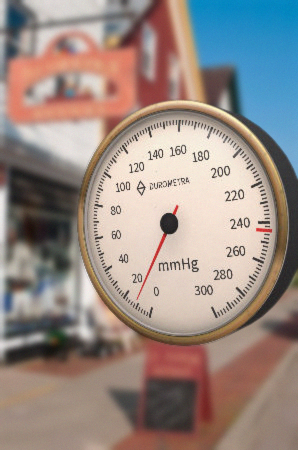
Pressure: 10 mmHg
